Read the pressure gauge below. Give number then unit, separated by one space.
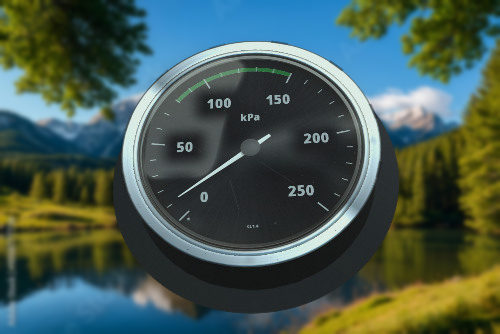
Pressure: 10 kPa
